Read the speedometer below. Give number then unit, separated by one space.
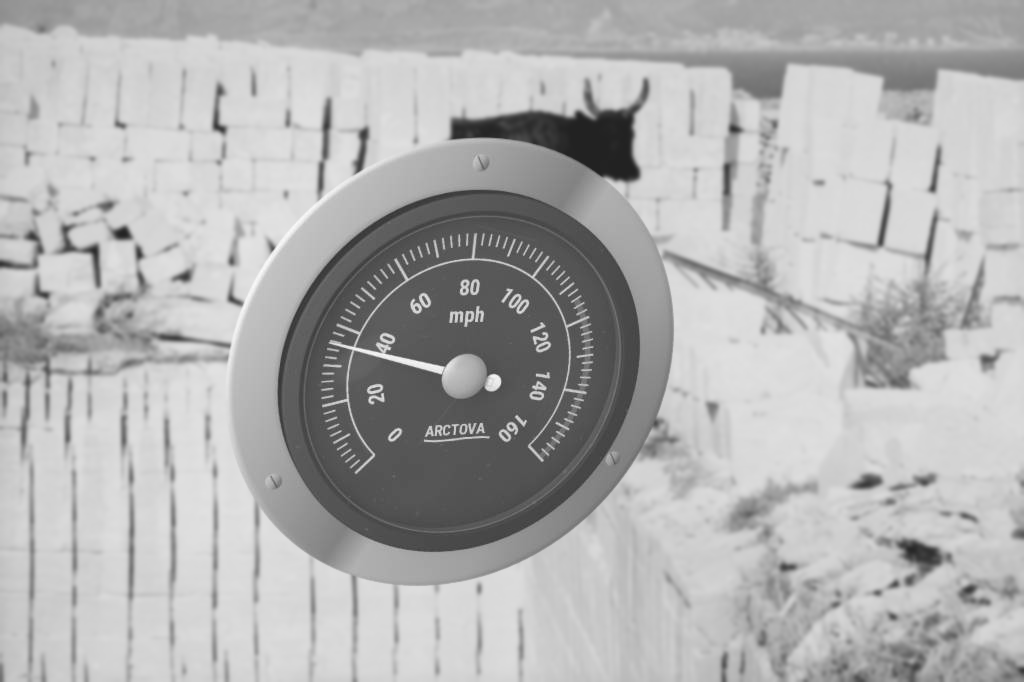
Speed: 36 mph
